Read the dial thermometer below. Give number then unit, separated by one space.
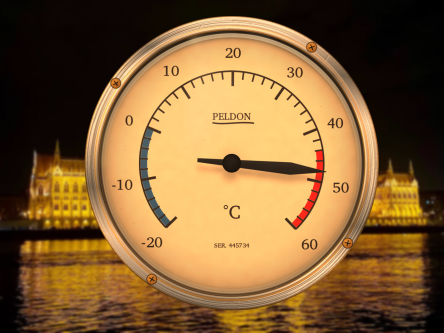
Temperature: 48 °C
